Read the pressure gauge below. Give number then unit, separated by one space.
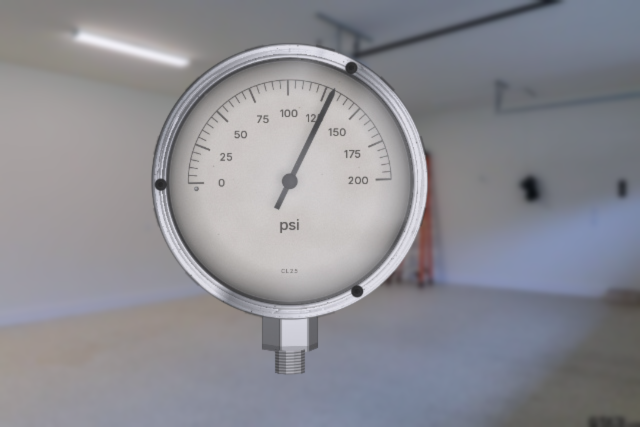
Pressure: 130 psi
